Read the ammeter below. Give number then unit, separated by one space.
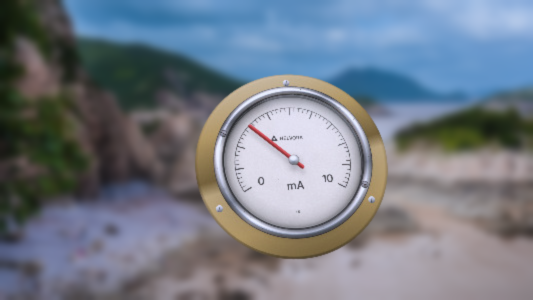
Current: 3 mA
